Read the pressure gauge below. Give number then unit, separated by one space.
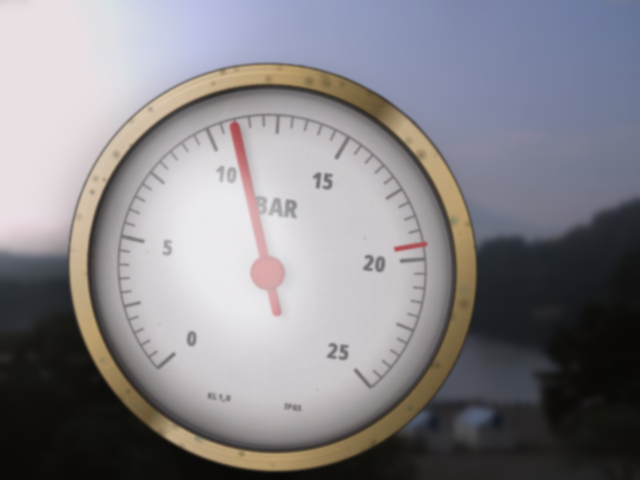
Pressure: 11 bar
